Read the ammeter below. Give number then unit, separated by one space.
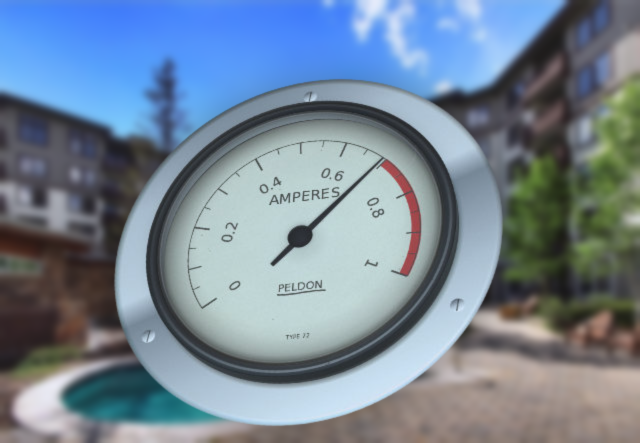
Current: 0.7 A
